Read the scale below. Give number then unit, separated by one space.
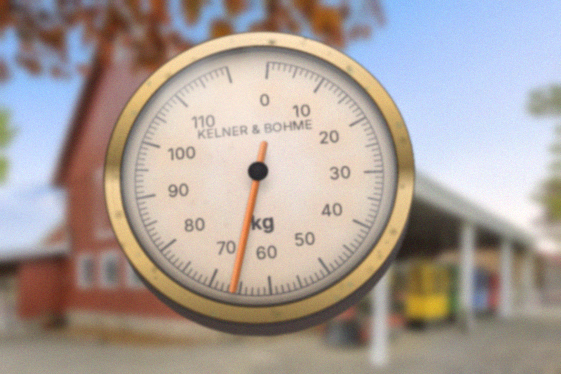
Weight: 66 kg
